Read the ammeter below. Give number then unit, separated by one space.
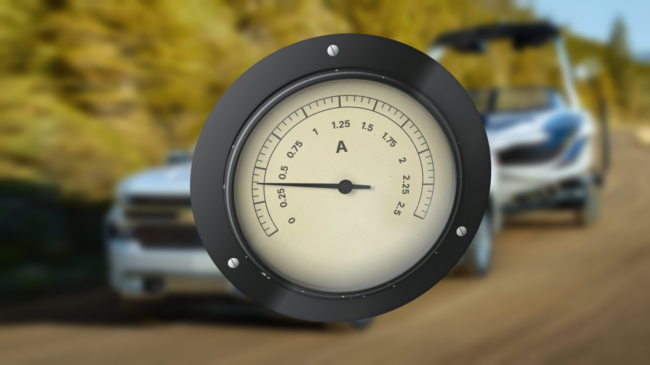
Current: 0.4 A
